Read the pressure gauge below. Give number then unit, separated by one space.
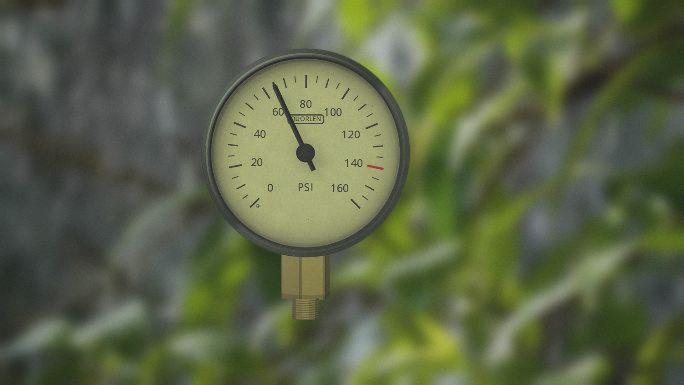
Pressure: 65 psi
